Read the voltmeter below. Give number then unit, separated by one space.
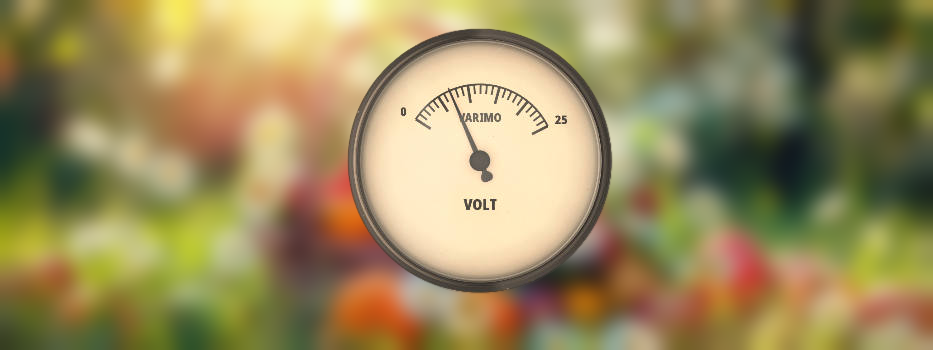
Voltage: 7 V
